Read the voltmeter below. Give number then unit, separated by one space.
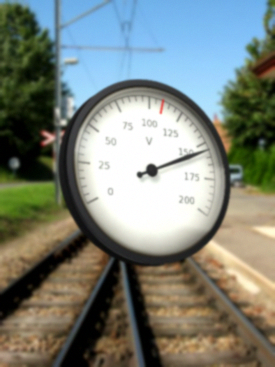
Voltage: 155 V
